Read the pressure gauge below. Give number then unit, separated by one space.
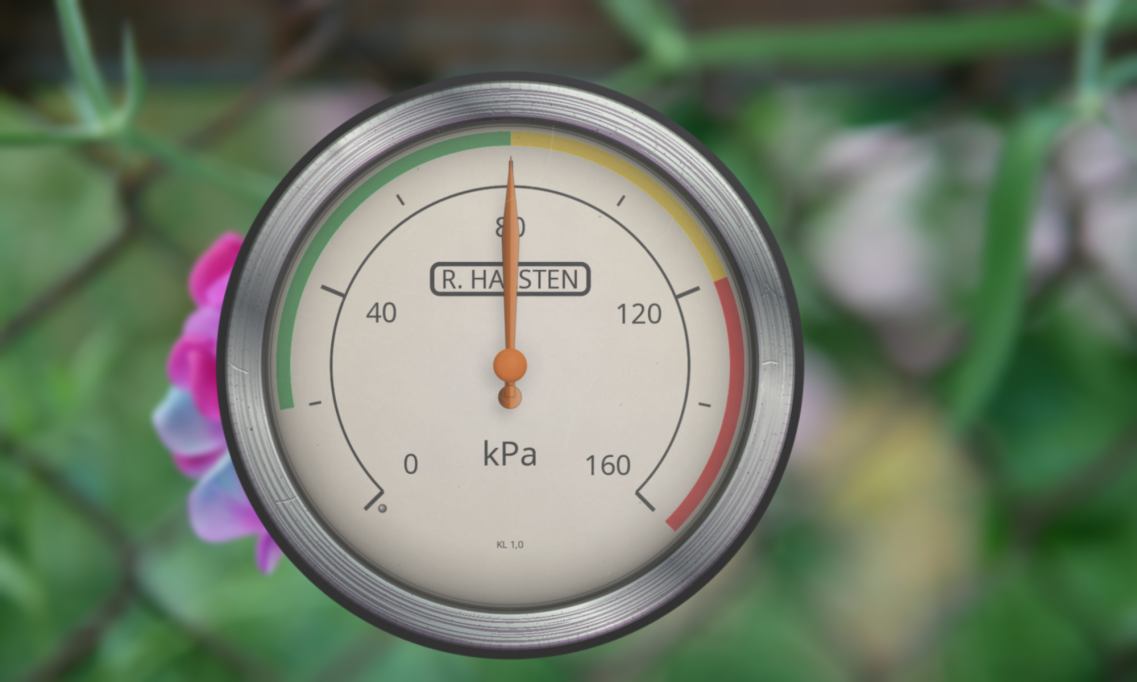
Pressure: 80 kPa
